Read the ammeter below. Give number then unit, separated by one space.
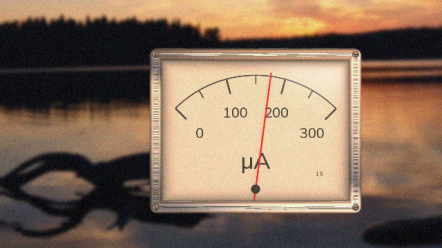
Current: 175 µA
